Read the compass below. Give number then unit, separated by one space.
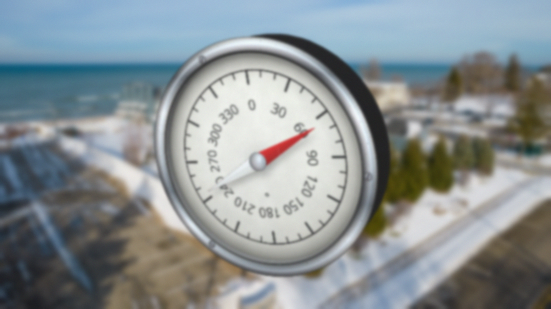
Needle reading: 65 °
